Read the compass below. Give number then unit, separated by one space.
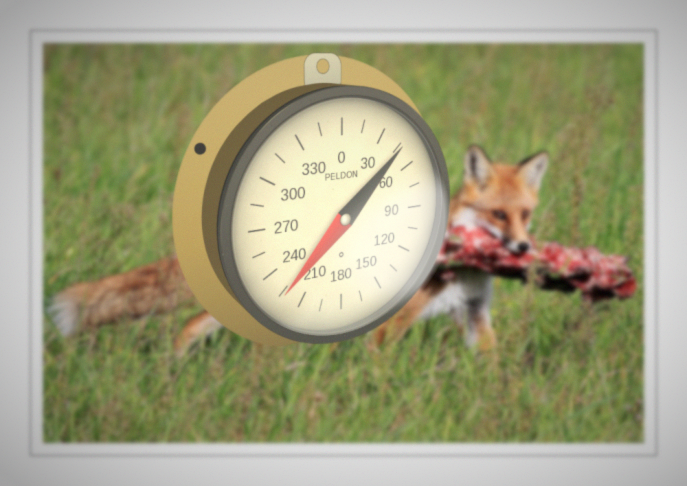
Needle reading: 225 °
